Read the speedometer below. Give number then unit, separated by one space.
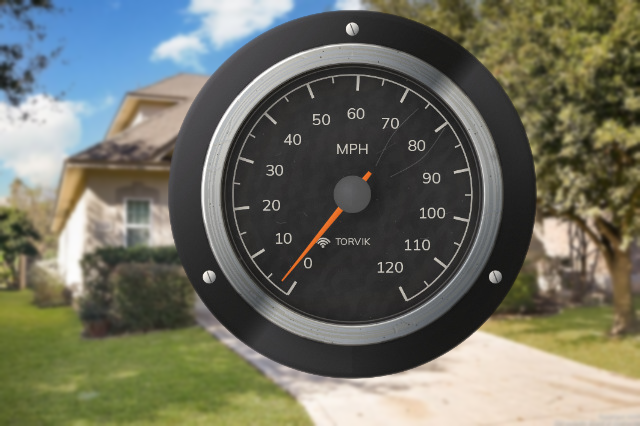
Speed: 2.5 mph
